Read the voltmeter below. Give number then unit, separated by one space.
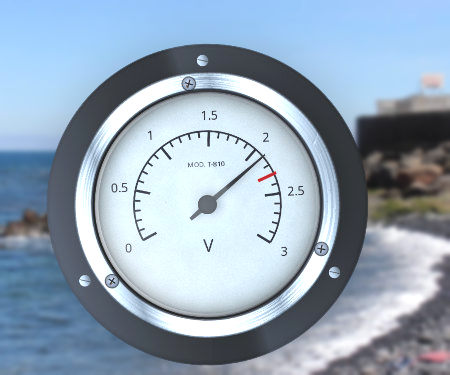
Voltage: 2.1 V
